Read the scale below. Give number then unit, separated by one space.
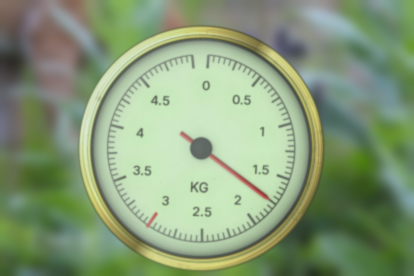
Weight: 1.75 kg
